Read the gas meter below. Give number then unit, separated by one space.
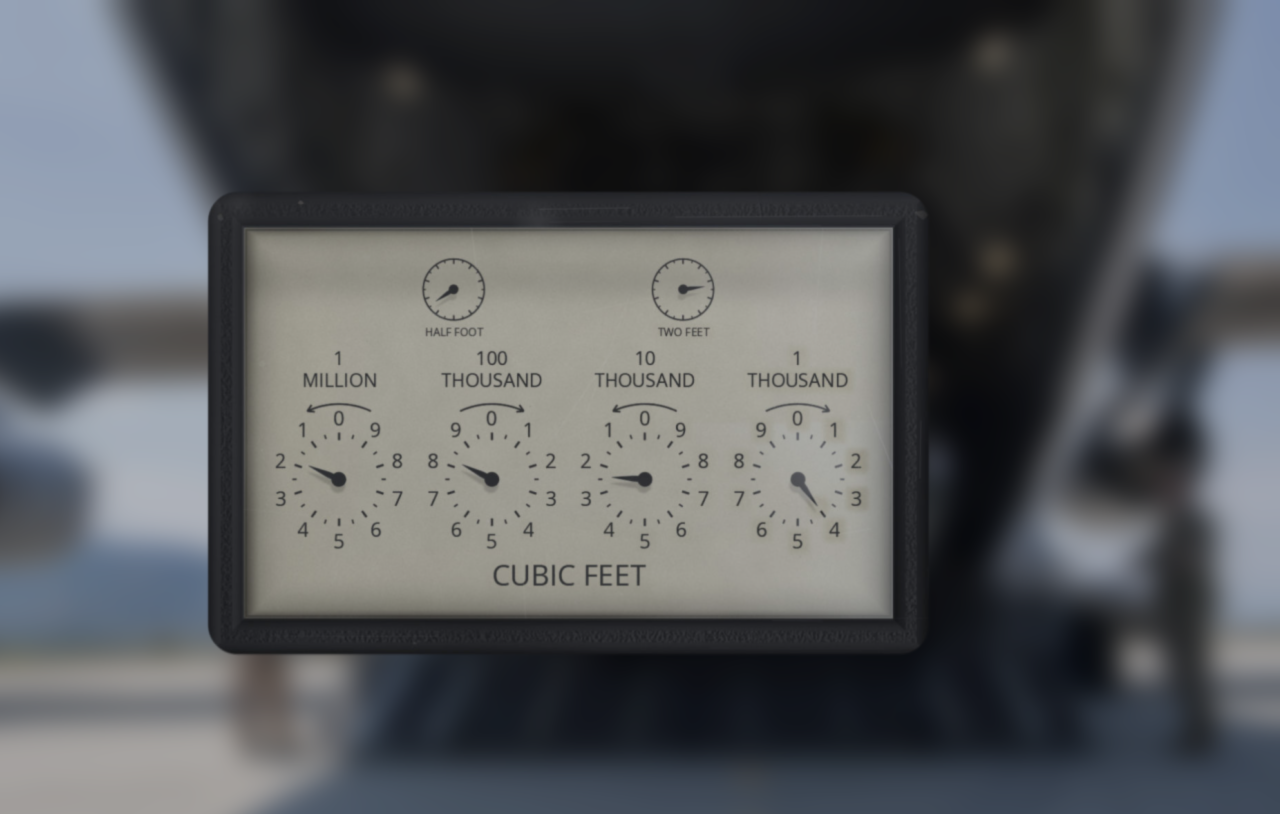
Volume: 182400 ft³
